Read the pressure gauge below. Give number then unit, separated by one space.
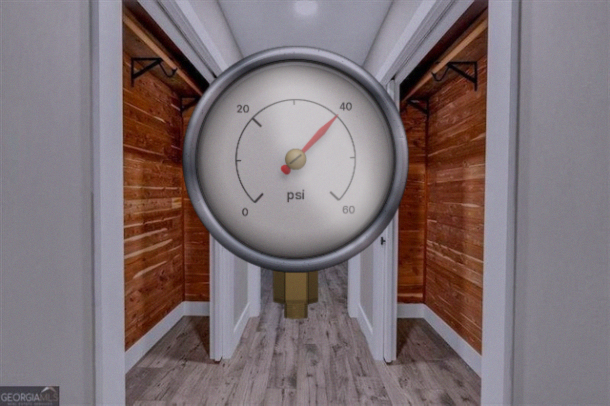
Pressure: 40 psi
